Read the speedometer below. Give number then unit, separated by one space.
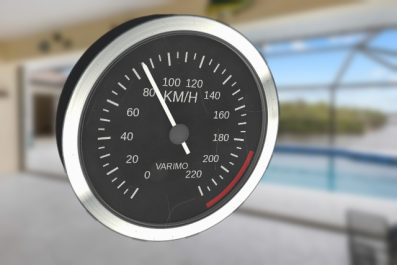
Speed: 85 km/h
